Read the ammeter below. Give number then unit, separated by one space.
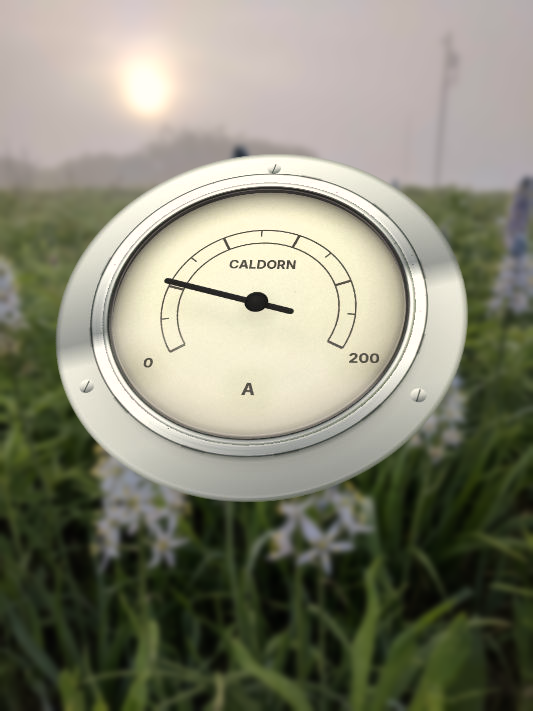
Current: 40 A
